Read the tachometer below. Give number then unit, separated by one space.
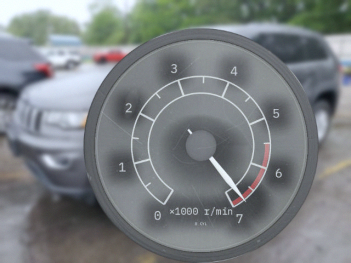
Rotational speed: 6750 rpm
